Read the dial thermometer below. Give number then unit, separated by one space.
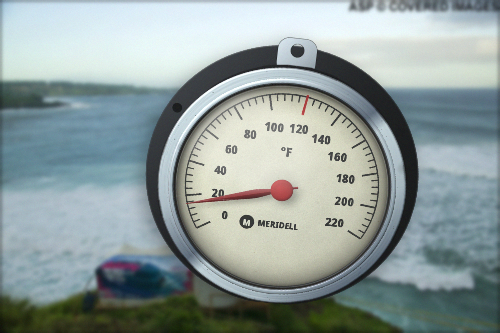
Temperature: 16 °F
